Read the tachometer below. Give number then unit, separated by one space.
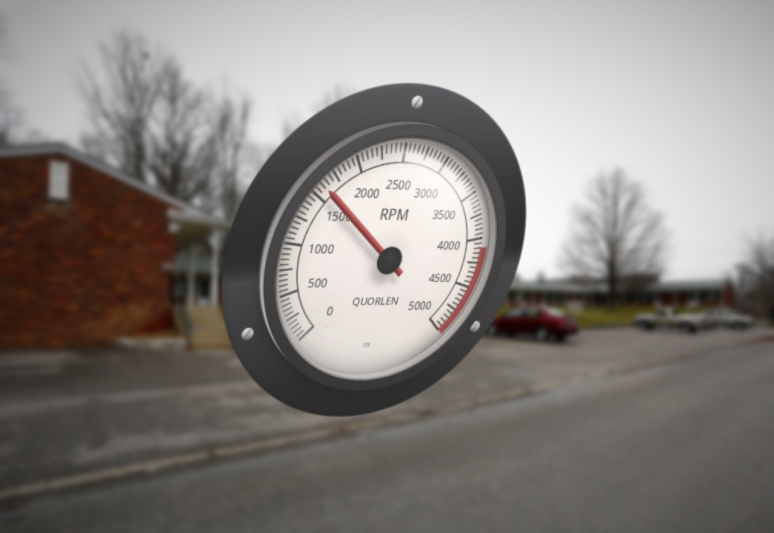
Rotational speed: 1600 rpm
